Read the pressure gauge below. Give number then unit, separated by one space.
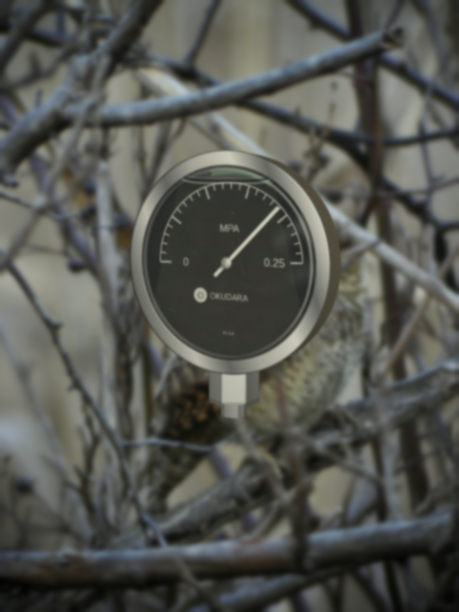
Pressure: 0.19 MPa
